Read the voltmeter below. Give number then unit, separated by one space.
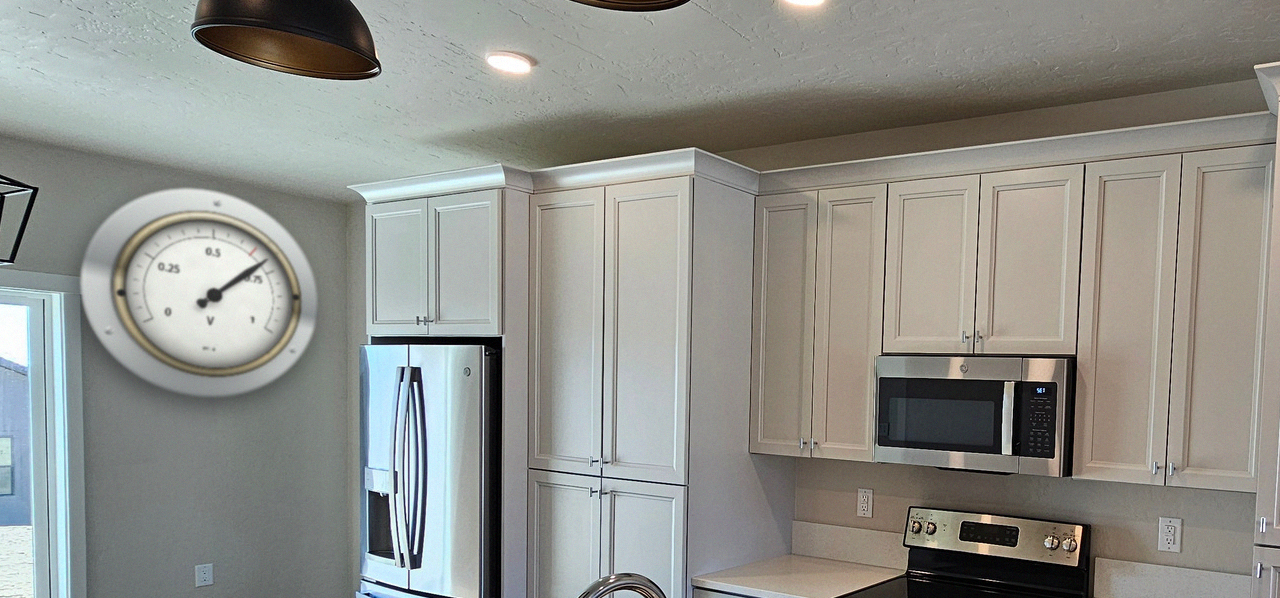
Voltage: 0.7 V
